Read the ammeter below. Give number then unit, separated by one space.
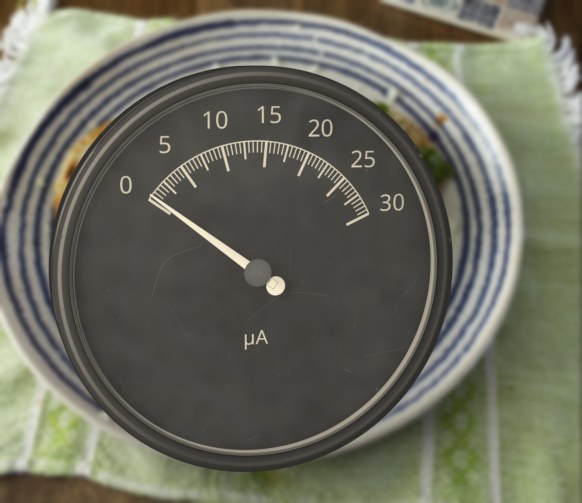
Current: 0.5 µA
